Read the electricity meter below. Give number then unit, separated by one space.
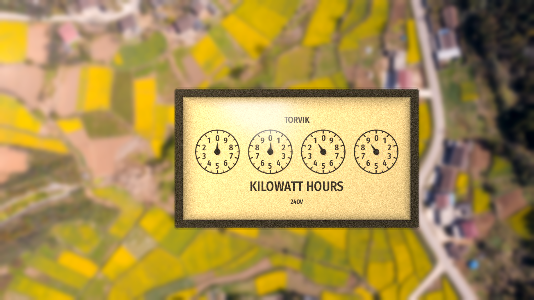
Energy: 9 kWh
